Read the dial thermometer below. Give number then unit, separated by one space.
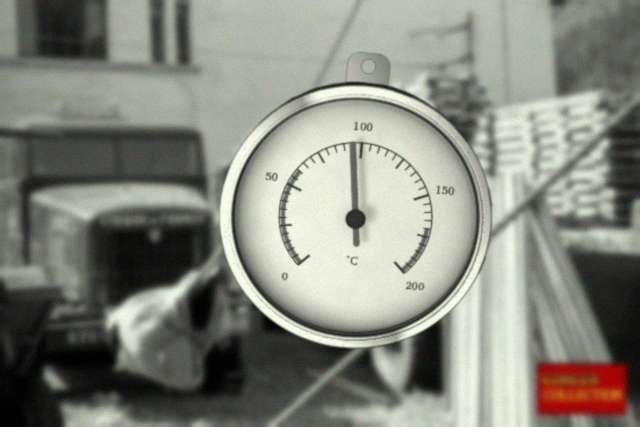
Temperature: 95 °C
